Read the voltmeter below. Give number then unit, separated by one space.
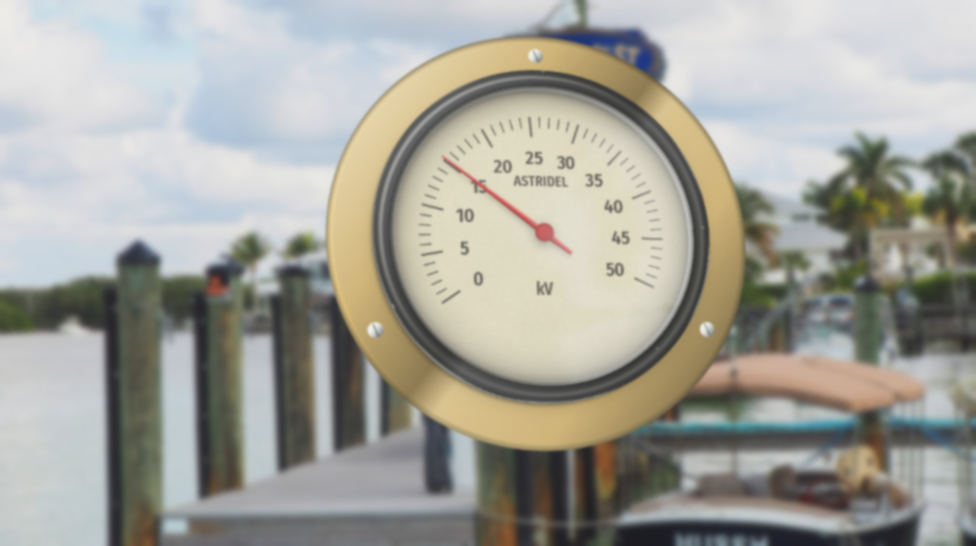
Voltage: 15 kV
